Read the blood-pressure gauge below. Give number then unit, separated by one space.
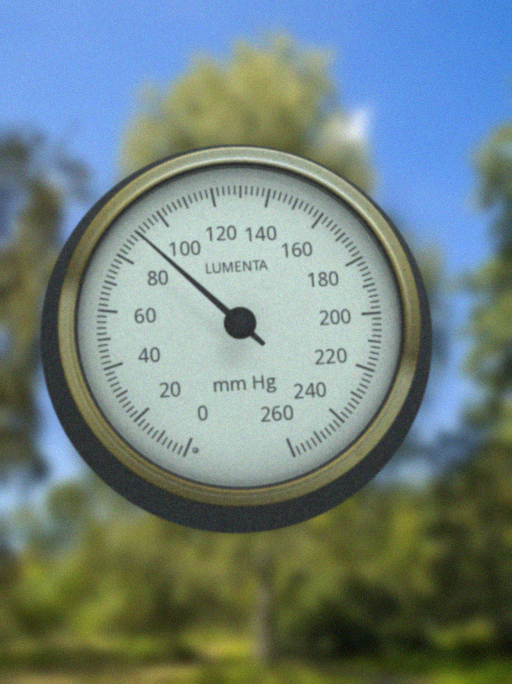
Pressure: 90 mmHg
